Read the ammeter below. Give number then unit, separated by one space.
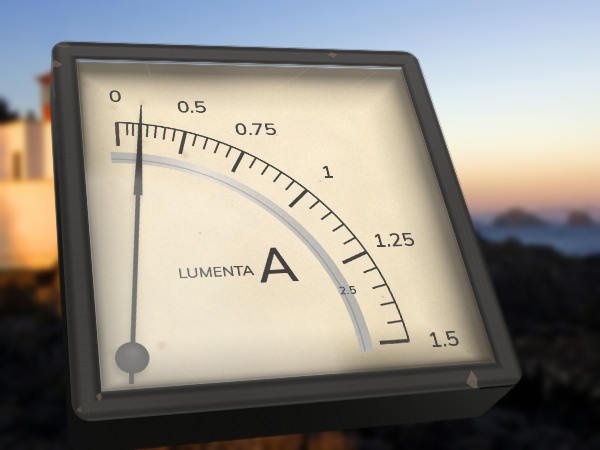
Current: 0.25 A
